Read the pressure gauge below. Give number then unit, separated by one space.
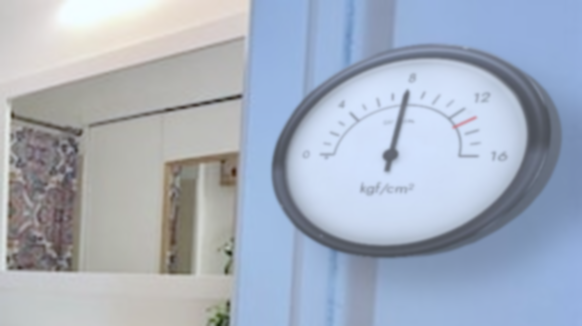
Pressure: 8 kg/cm²
